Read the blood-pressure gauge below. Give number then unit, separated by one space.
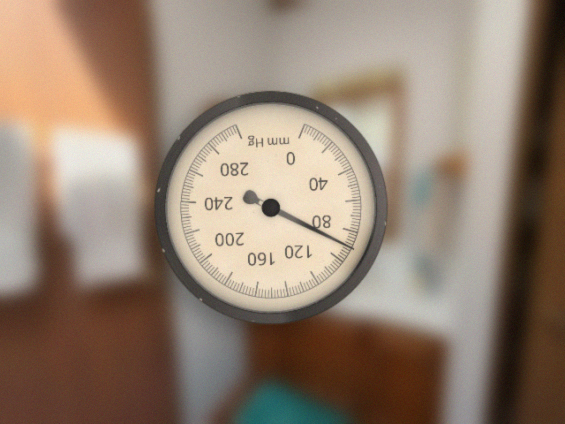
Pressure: 90 mmHg
